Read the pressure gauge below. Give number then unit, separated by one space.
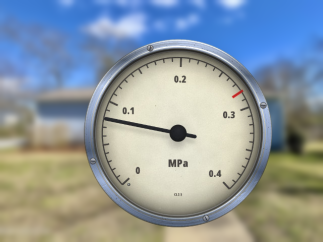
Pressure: 0.08 MPa
